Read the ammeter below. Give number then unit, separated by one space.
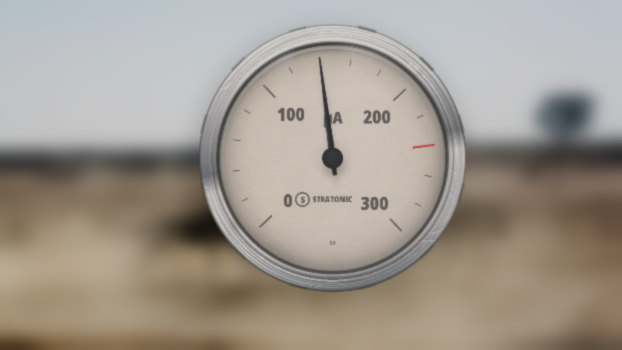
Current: 140 µA
